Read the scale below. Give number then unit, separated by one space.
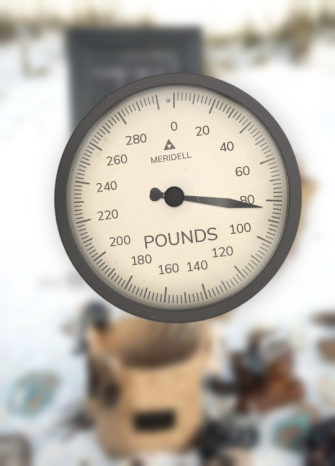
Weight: 84 lb
